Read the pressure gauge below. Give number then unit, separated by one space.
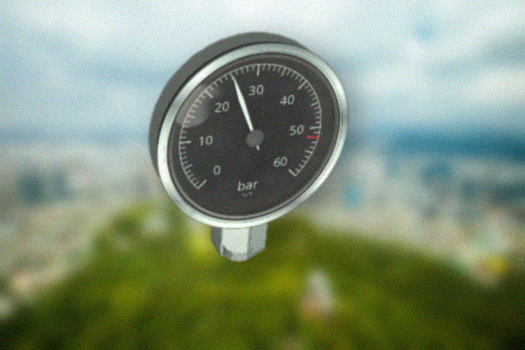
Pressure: 25 bar
